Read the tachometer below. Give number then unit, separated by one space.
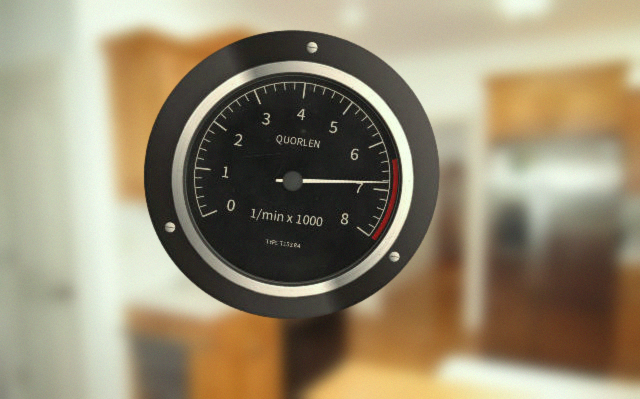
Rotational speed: 6800 rpm
